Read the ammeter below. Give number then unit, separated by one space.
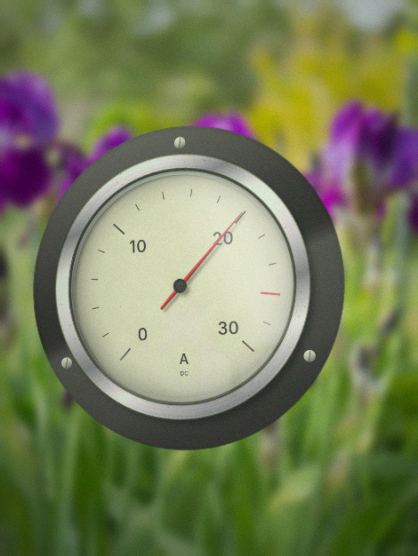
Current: 20 A
